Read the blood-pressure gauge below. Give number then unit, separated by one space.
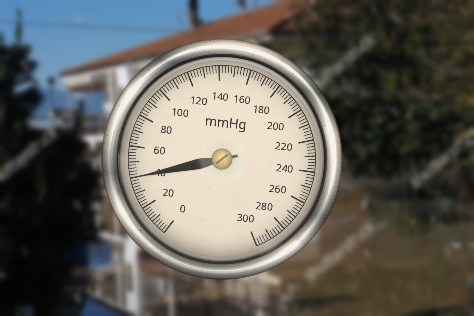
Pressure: 40 mmHg
